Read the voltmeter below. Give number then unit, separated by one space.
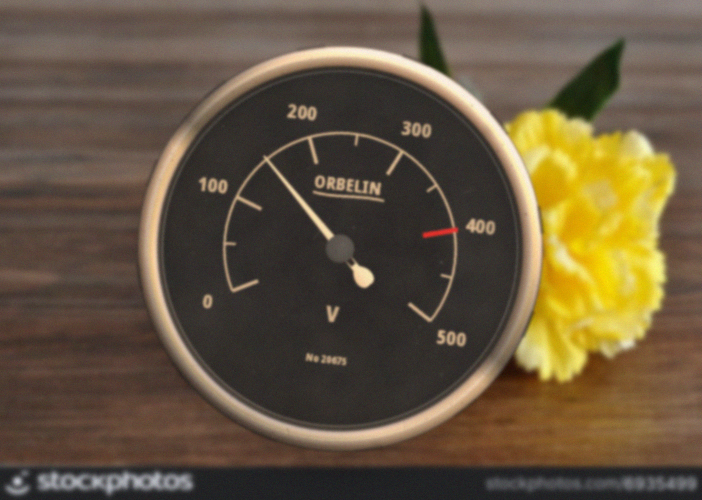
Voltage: 150 V
